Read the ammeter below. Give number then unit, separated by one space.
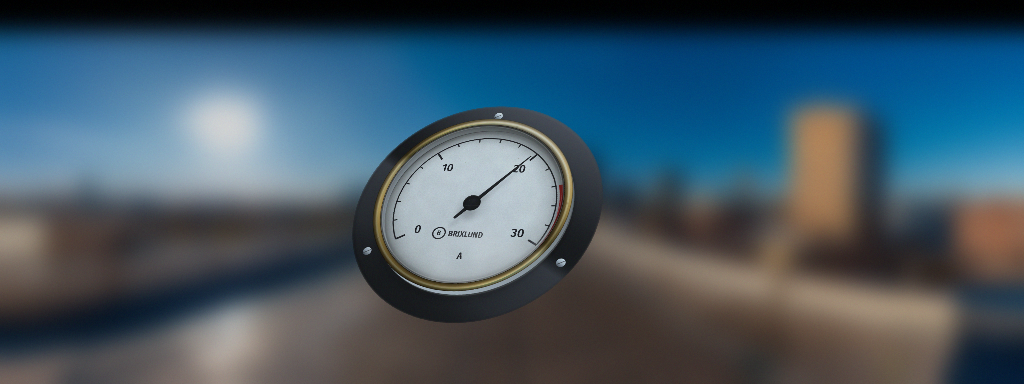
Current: 20 A
